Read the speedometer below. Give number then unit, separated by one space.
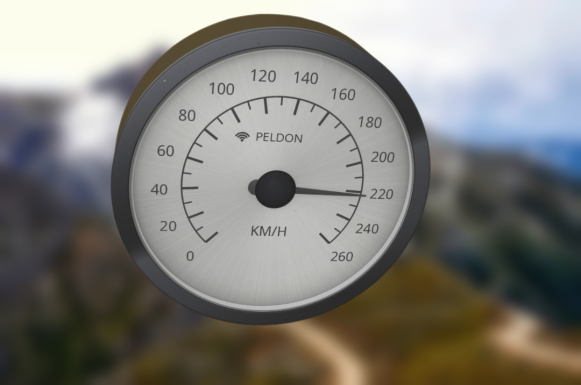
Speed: 220 km/h
